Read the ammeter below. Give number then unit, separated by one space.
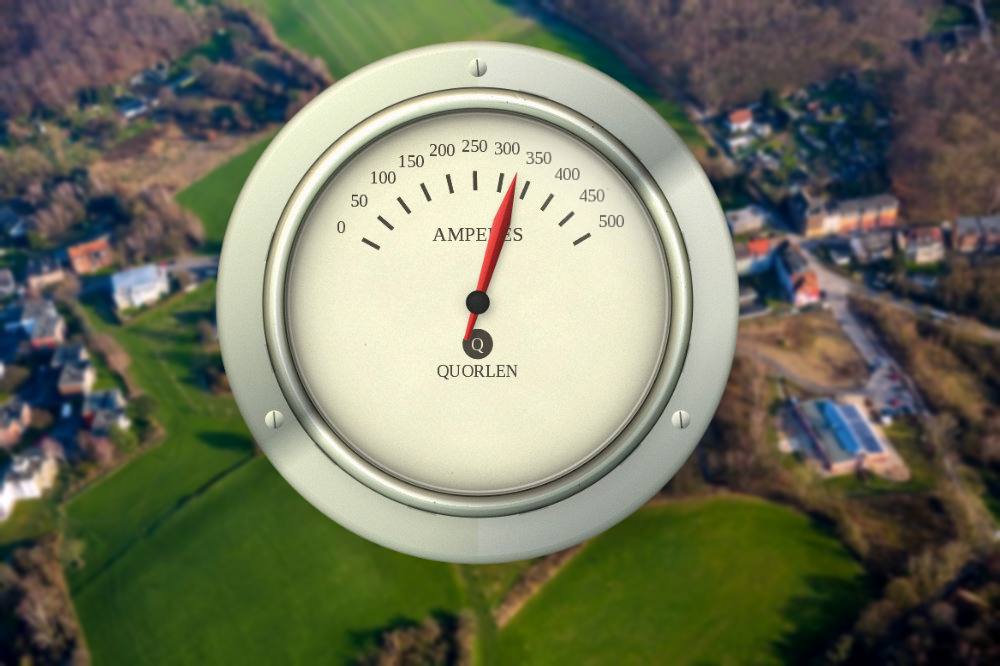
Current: 325 A
